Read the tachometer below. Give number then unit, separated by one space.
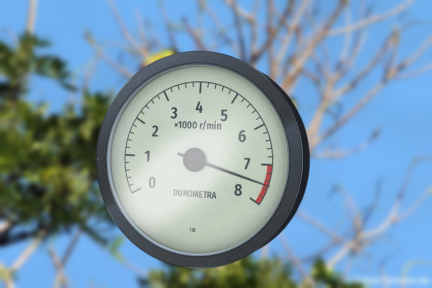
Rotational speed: 7500 rpm
